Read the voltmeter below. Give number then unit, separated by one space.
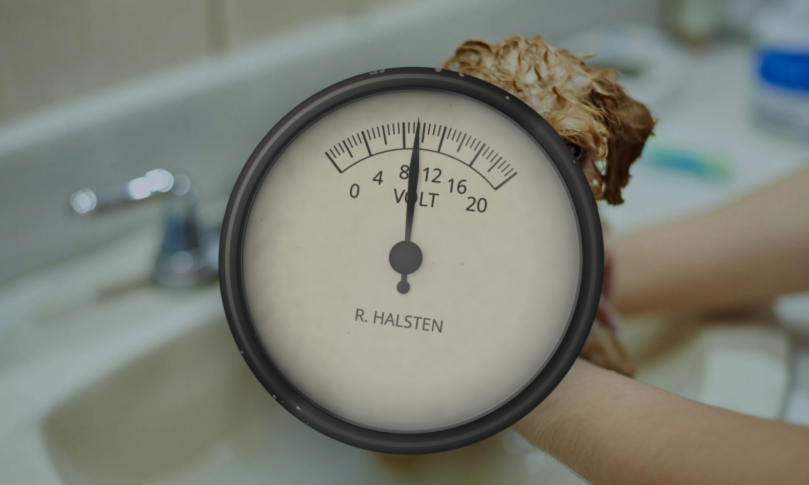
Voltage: 9.5 V
